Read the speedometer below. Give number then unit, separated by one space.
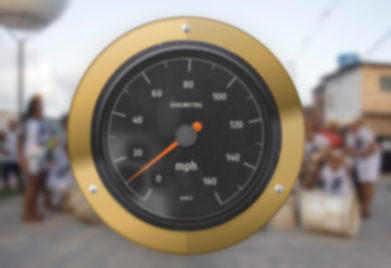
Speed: 10 mph
